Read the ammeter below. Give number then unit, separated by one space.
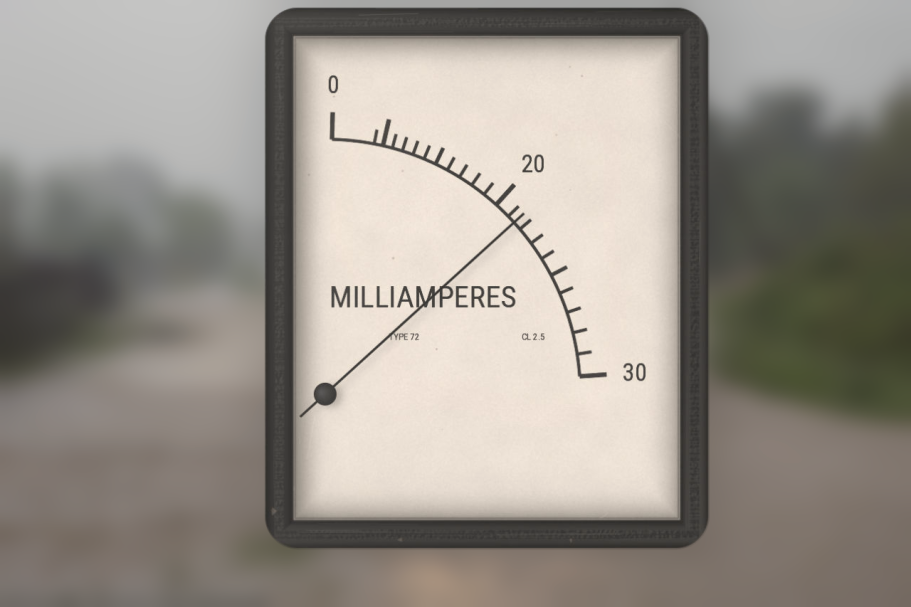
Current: 21.5 mA
